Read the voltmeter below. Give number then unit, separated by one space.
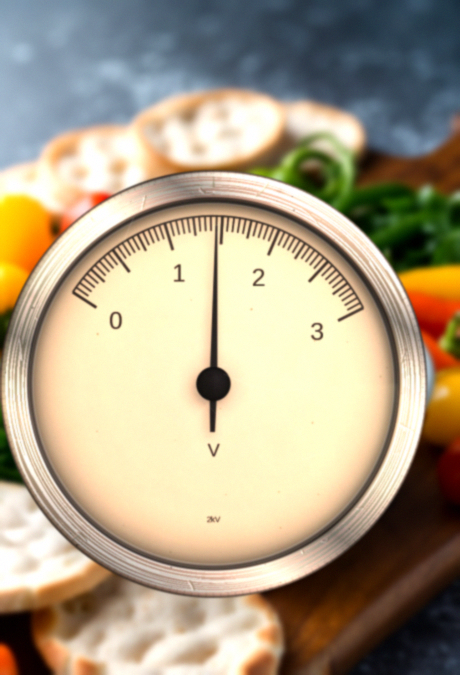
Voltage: 1.45 V
